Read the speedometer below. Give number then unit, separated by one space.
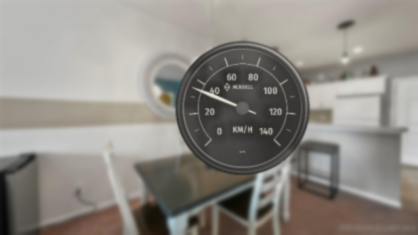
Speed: 35 km/h
